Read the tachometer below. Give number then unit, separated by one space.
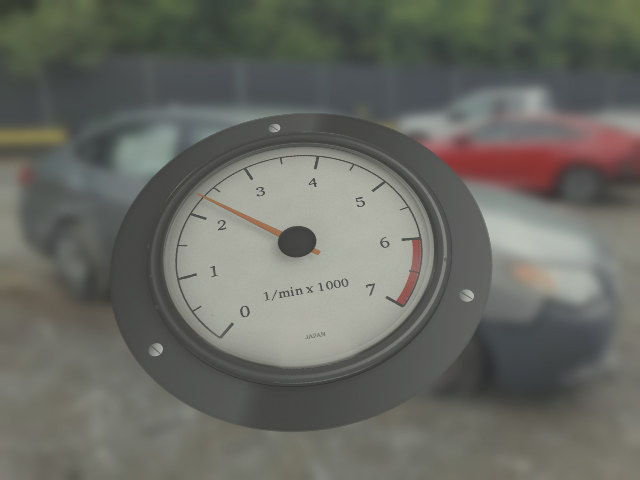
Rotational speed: 2250 rpm
